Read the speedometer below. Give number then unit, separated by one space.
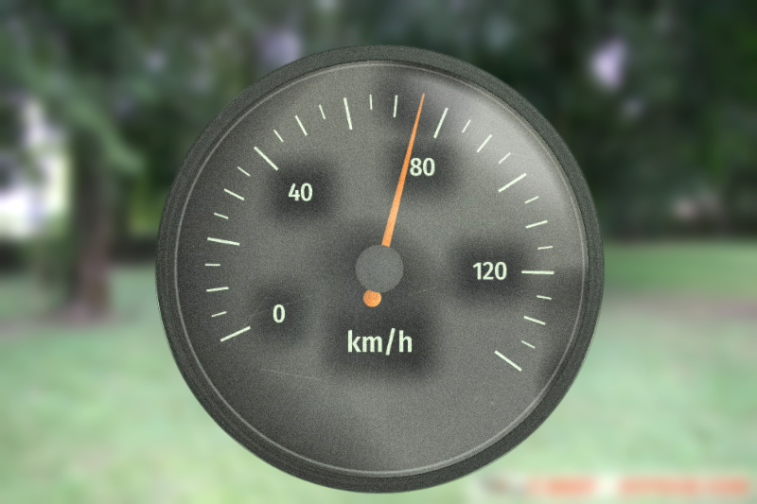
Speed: 75 km/h
